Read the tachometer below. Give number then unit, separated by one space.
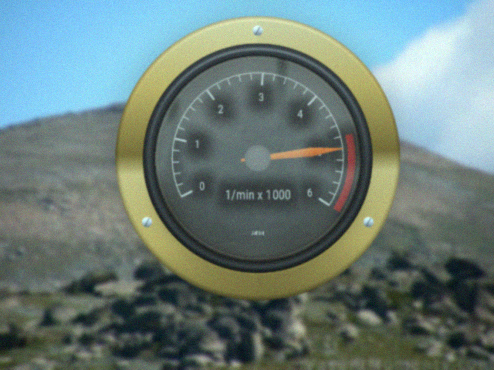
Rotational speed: 5000 rpm
